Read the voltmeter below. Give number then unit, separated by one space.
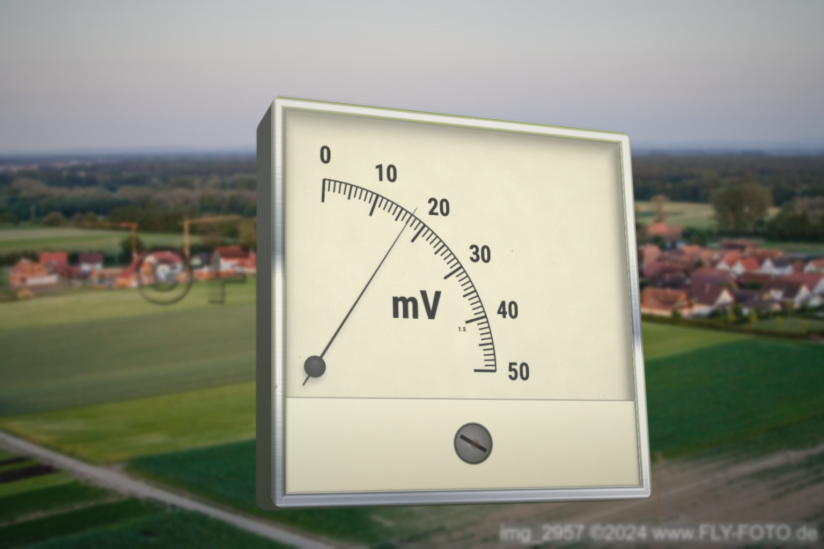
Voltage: 17 mV
